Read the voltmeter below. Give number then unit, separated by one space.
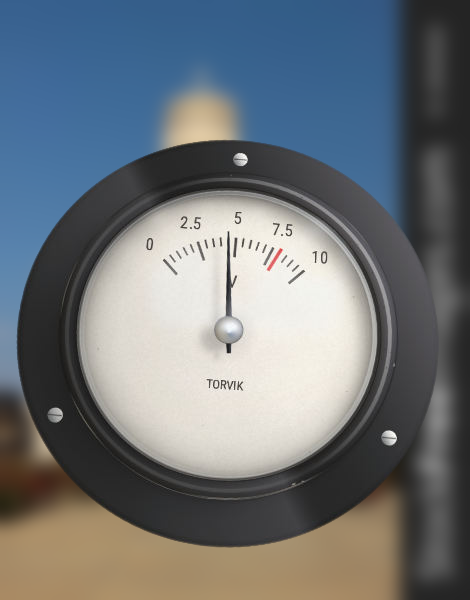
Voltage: 4.5 V
